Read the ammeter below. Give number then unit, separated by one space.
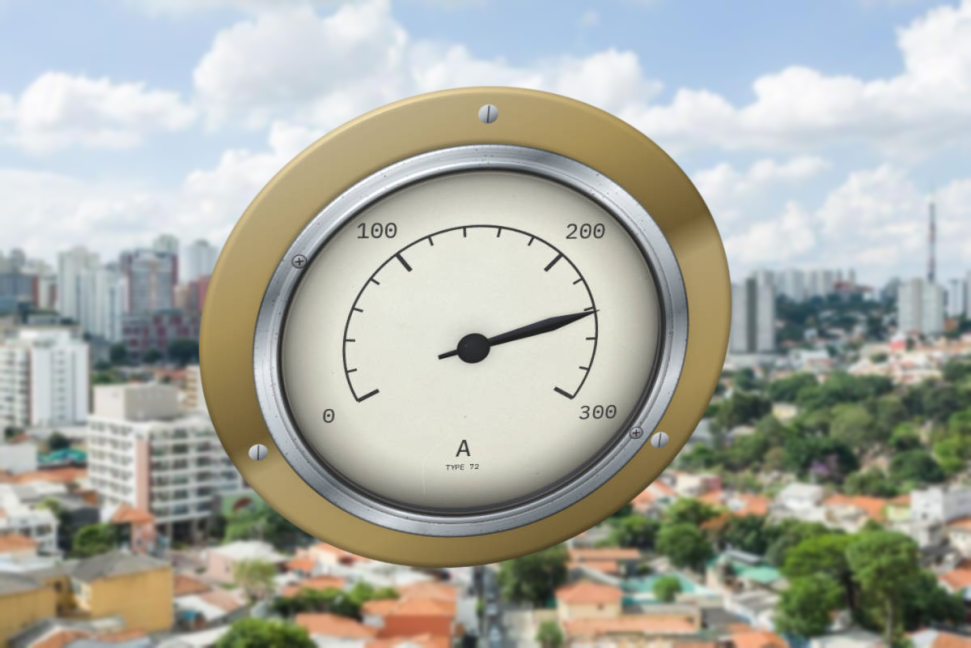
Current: 240 A
